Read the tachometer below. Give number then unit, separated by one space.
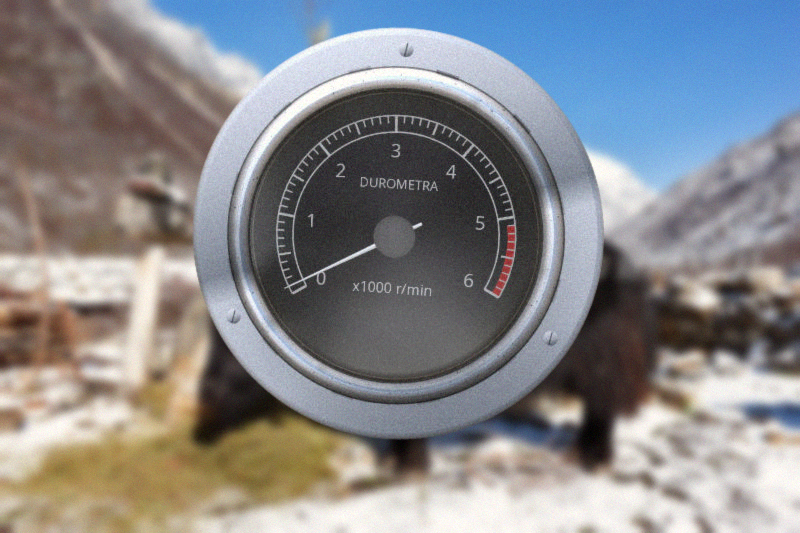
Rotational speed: 100 rpm
